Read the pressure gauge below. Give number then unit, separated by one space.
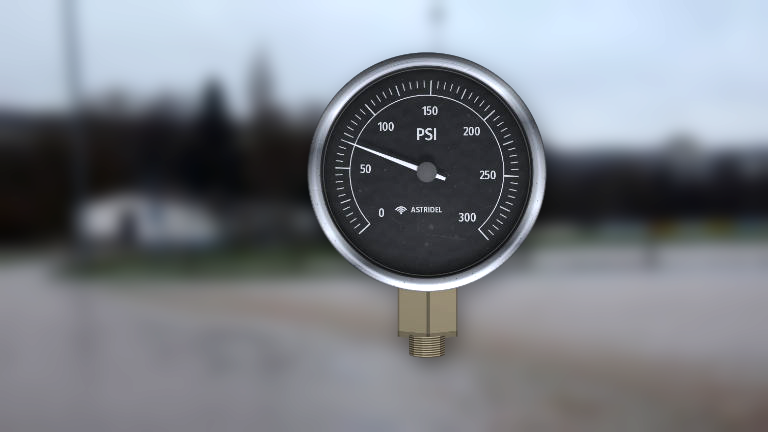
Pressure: 70 psi
